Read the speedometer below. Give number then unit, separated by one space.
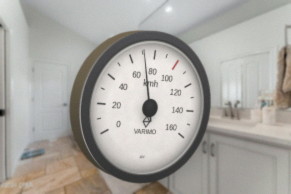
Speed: 70 km/h
